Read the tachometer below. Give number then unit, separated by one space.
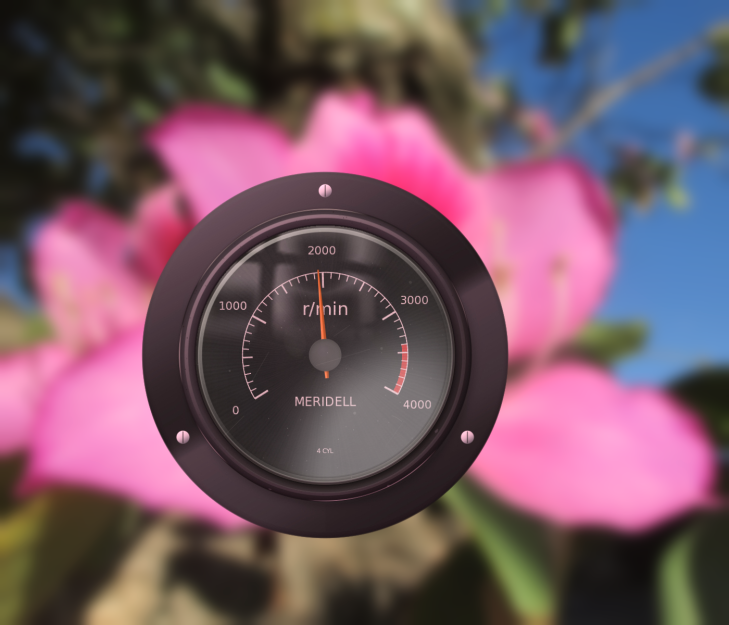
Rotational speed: 1950 rpm
